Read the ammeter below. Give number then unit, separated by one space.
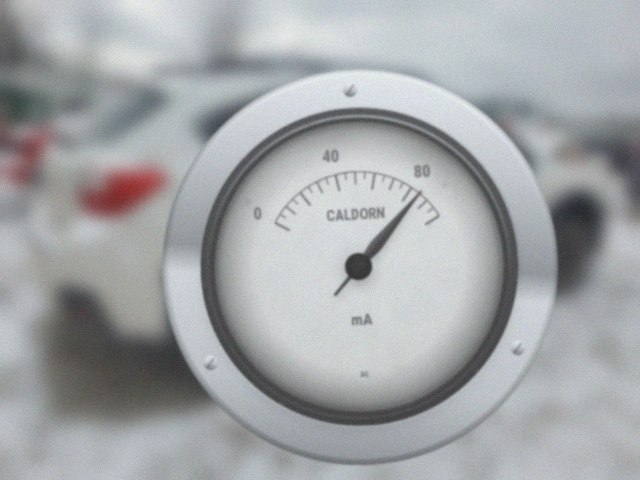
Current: 85 mA
